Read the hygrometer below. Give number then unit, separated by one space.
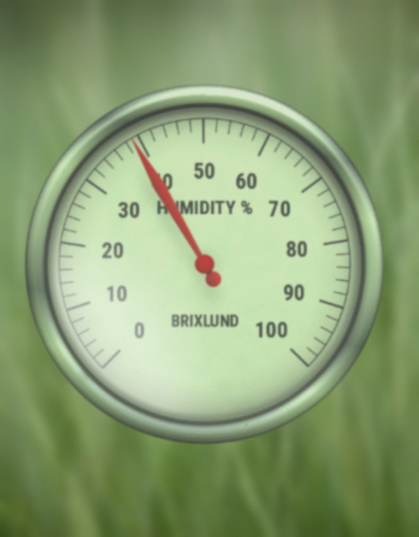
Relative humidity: 39 %
